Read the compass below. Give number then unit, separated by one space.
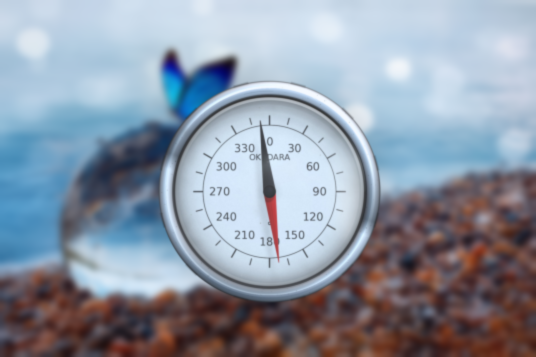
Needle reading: 172.5 °
